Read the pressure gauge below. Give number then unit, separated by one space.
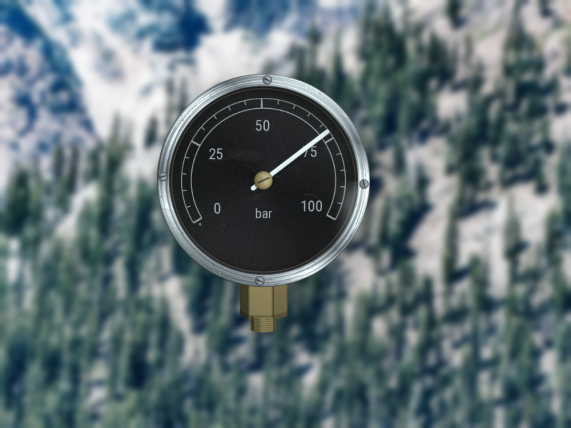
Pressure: 72.5 bar
